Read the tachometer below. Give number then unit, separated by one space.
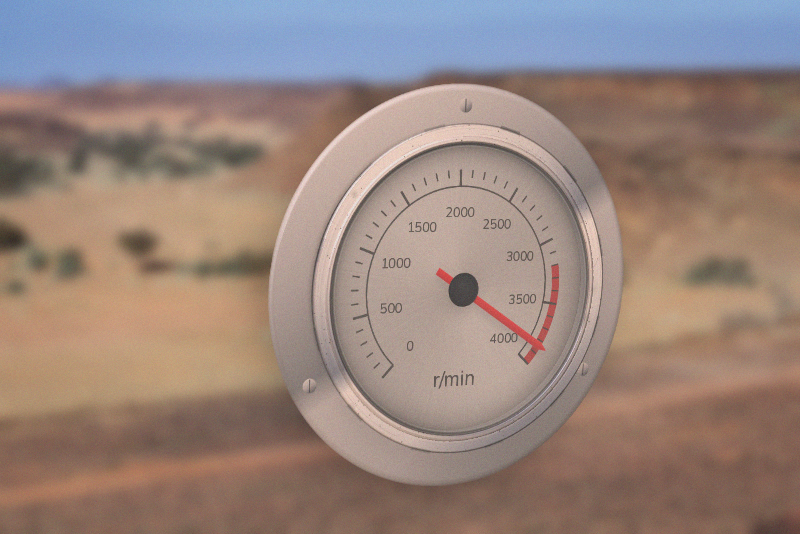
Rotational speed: 3850 rpm
